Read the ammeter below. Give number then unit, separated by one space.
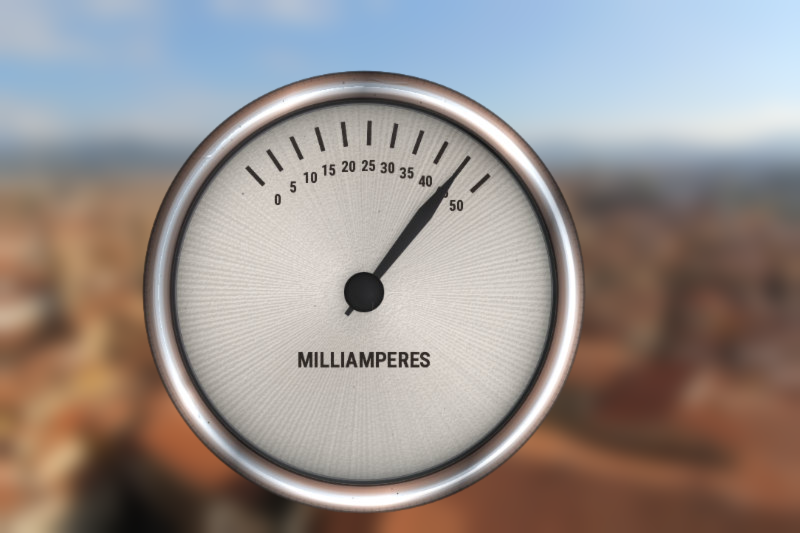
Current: 45 mA
